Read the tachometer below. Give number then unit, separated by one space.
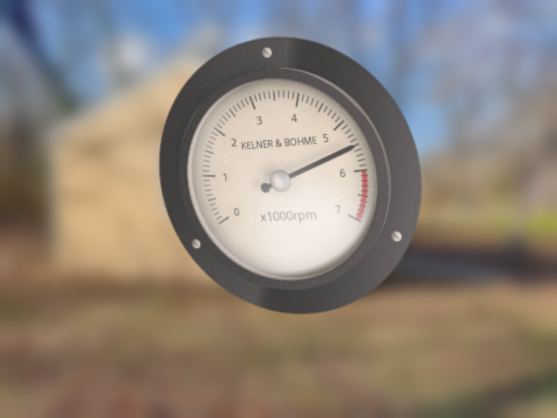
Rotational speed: 5500 rpm
